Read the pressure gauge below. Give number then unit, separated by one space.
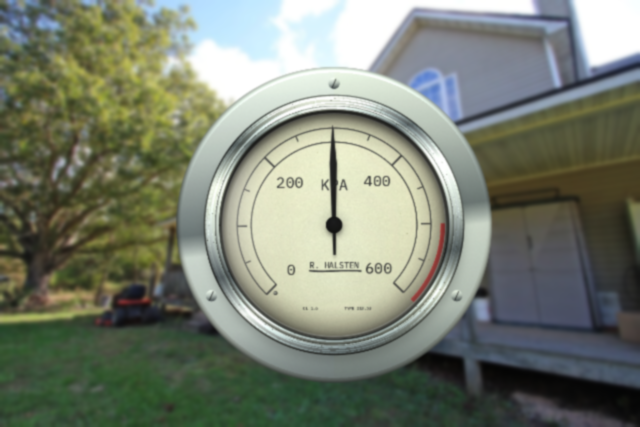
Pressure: 300 kPa
